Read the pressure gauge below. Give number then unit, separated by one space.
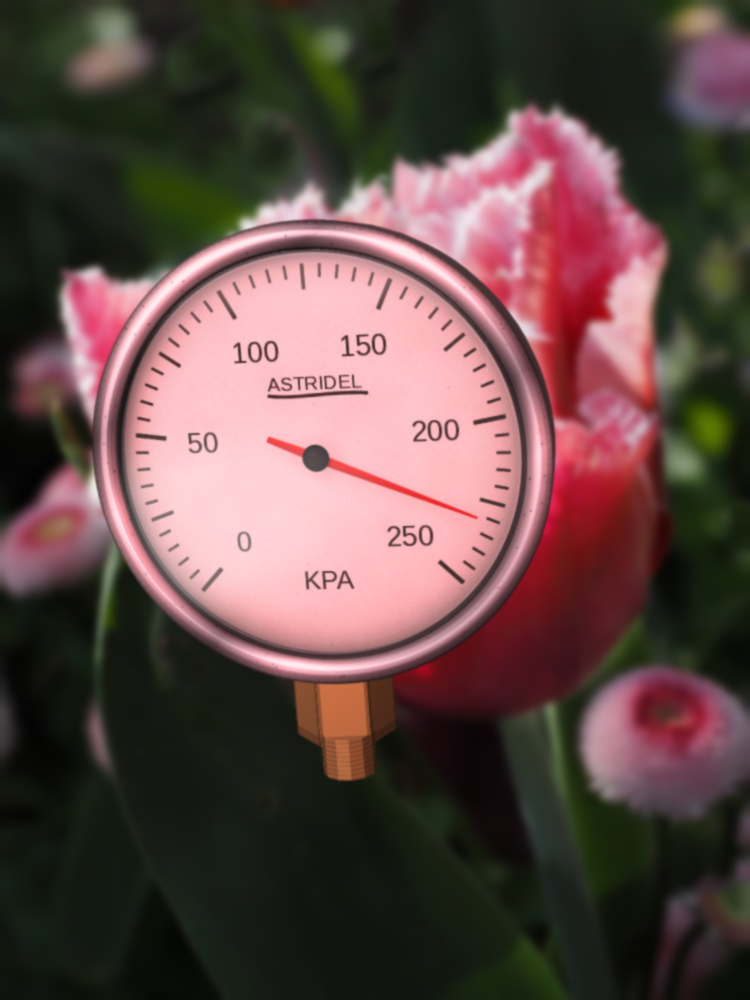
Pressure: 230 kPa
